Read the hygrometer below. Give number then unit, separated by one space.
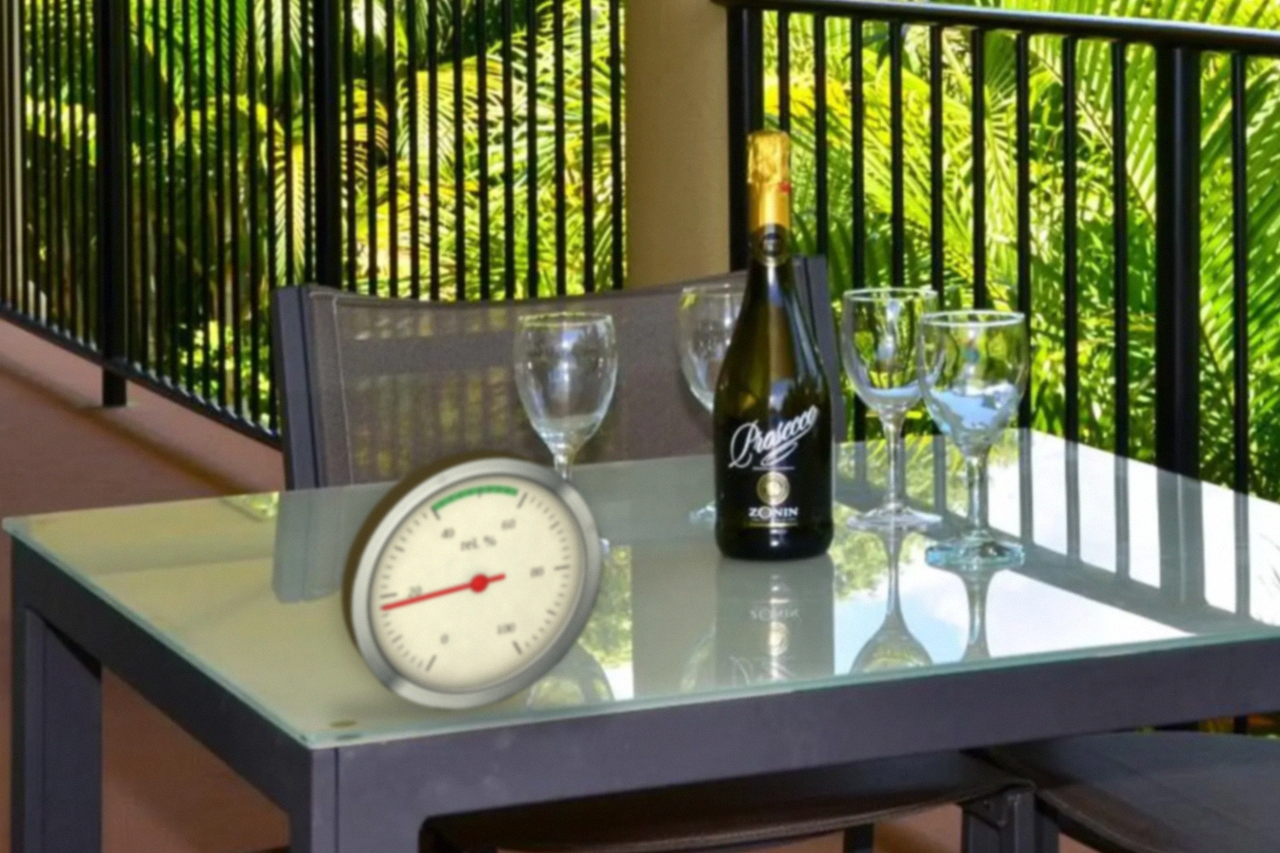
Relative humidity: 18 %
